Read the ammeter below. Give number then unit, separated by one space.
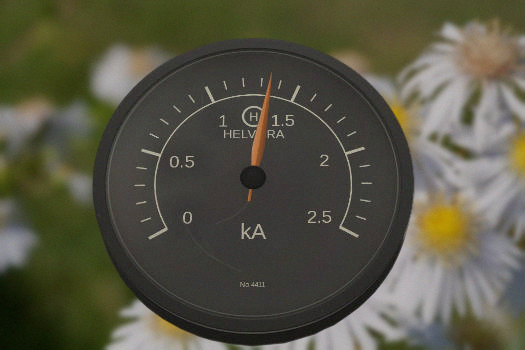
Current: 1.35 kA
